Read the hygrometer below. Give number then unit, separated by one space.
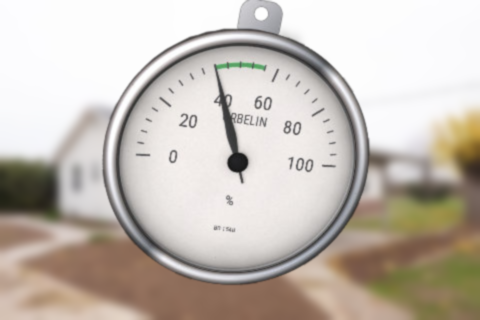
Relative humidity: 40 %
